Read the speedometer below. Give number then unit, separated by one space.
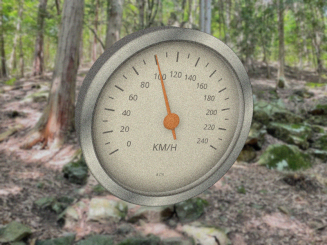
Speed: 100 km/h
